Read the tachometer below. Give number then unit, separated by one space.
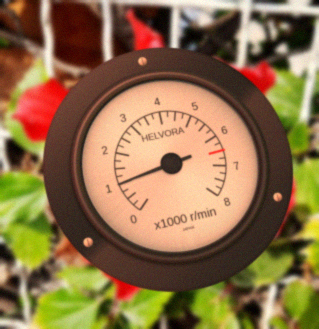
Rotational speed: 1000 rpm
